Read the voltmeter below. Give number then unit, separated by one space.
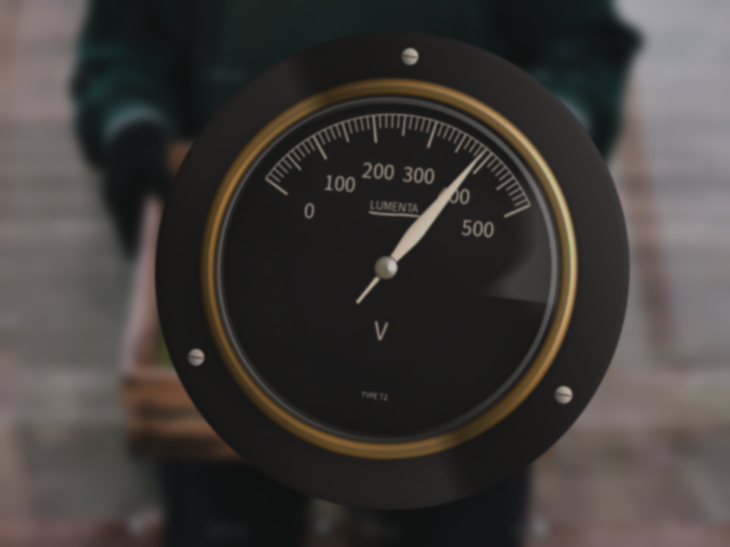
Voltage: 390 V
